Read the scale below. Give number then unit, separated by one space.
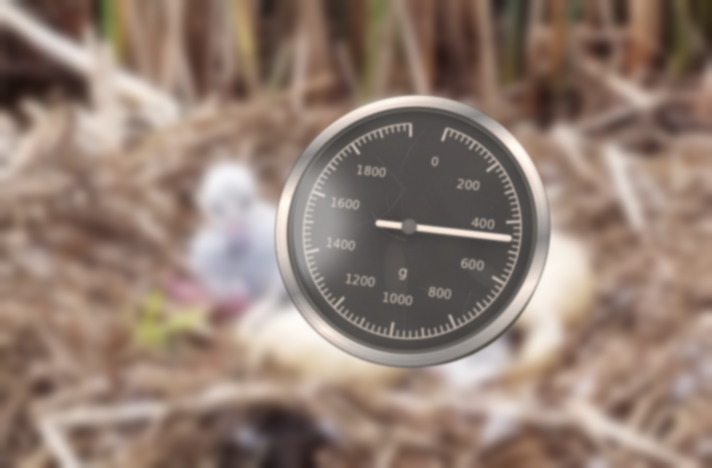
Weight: 460 g
